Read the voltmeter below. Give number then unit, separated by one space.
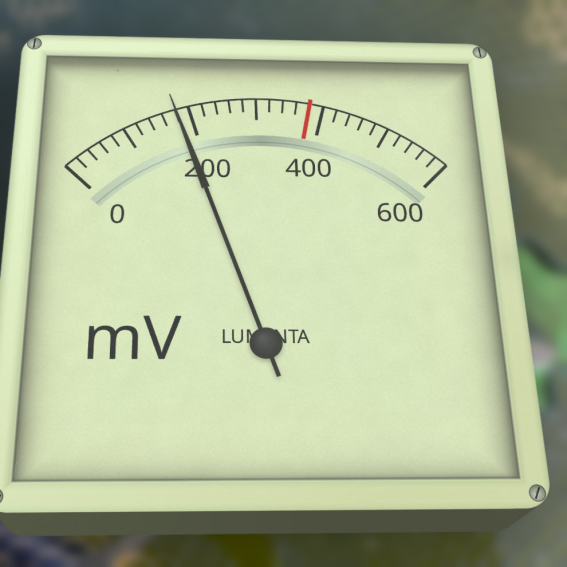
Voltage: 180 mV
